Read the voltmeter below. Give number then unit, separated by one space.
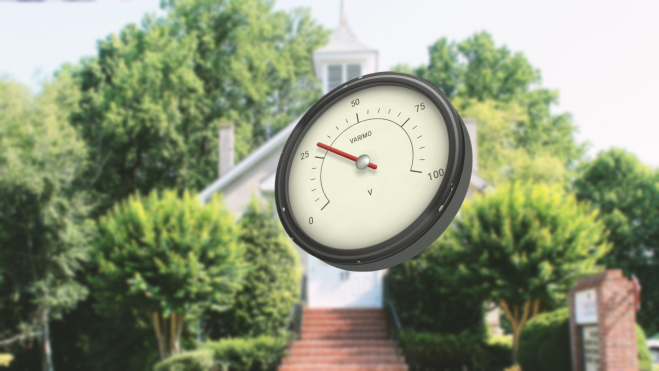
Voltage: 30 V
